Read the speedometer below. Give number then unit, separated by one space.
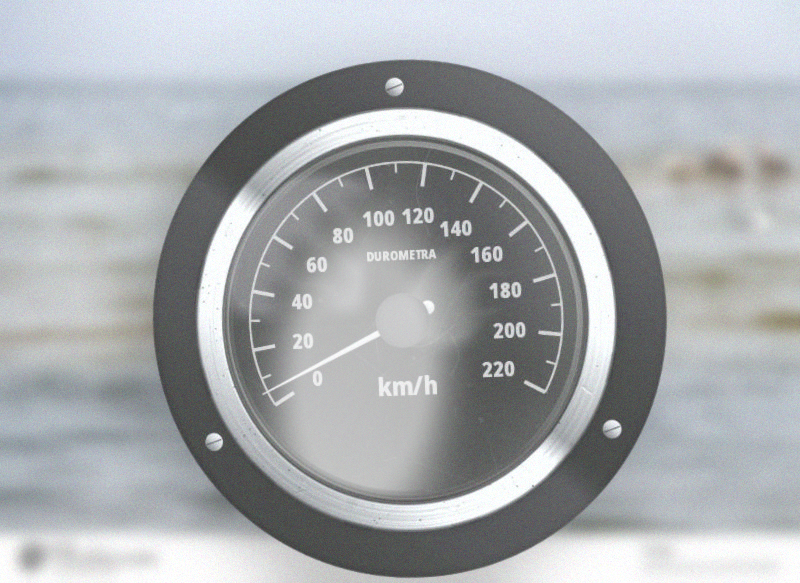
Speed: 5 km/h
